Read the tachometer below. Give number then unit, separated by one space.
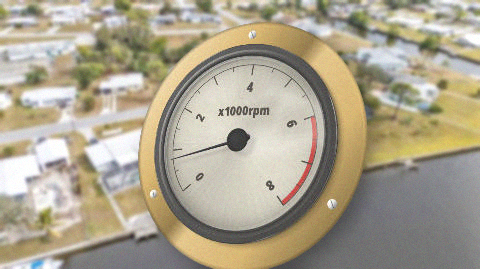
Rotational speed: 750 rpm
